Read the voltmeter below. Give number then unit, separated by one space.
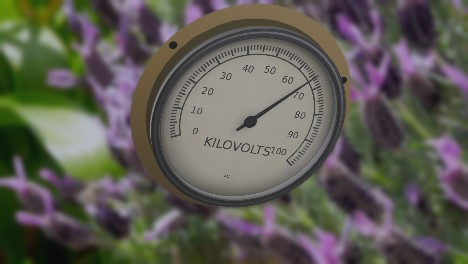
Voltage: 65 kV
